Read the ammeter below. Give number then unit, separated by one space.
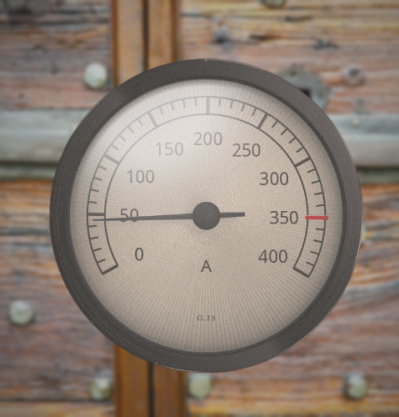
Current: 45 A
